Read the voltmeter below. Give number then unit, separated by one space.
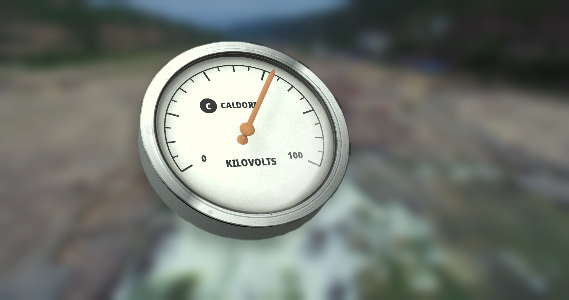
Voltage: 62.5 kV
